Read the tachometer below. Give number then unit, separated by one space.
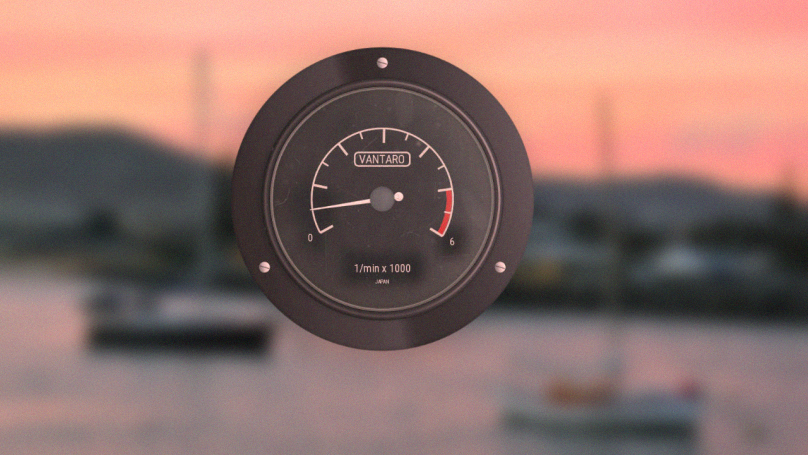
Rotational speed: 500 rpm
